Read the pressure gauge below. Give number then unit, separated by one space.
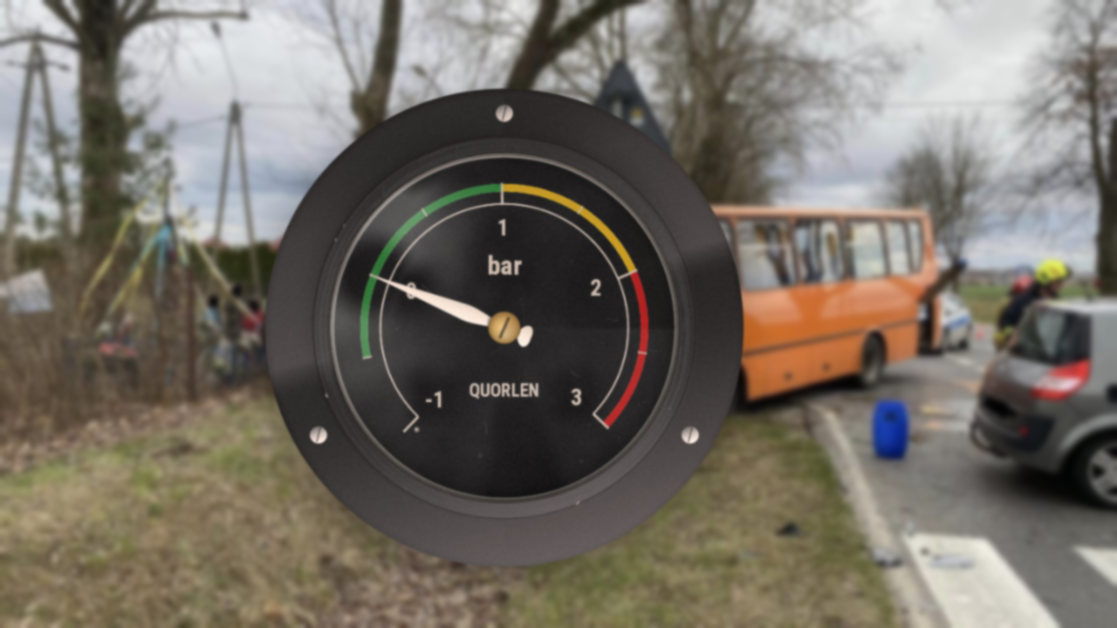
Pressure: 0 bar
